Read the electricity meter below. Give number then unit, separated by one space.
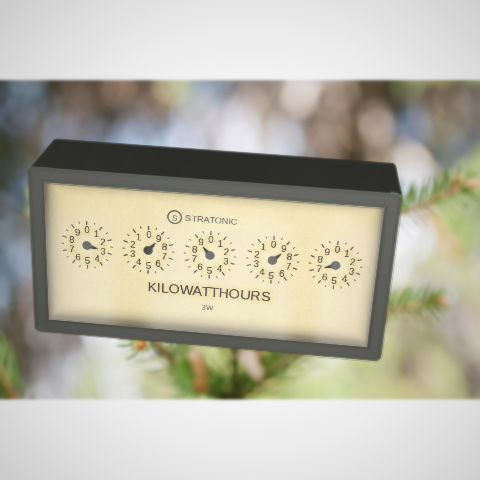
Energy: 28887 kWh
